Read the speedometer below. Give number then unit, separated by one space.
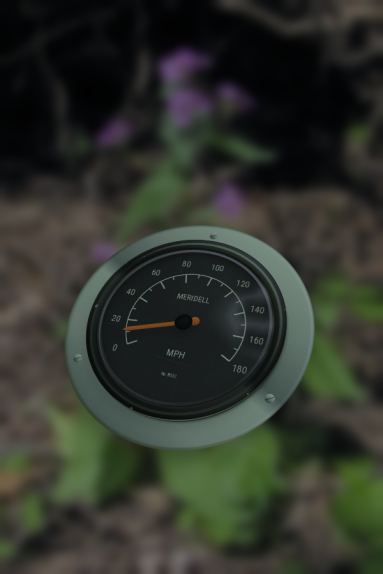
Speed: 10 mph
